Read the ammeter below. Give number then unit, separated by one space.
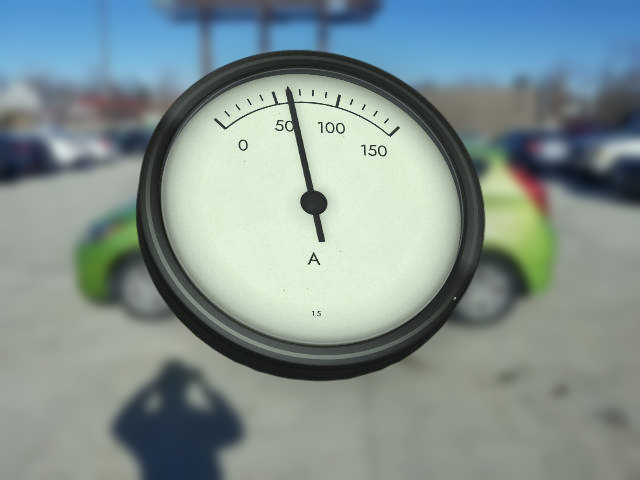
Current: 60 A
